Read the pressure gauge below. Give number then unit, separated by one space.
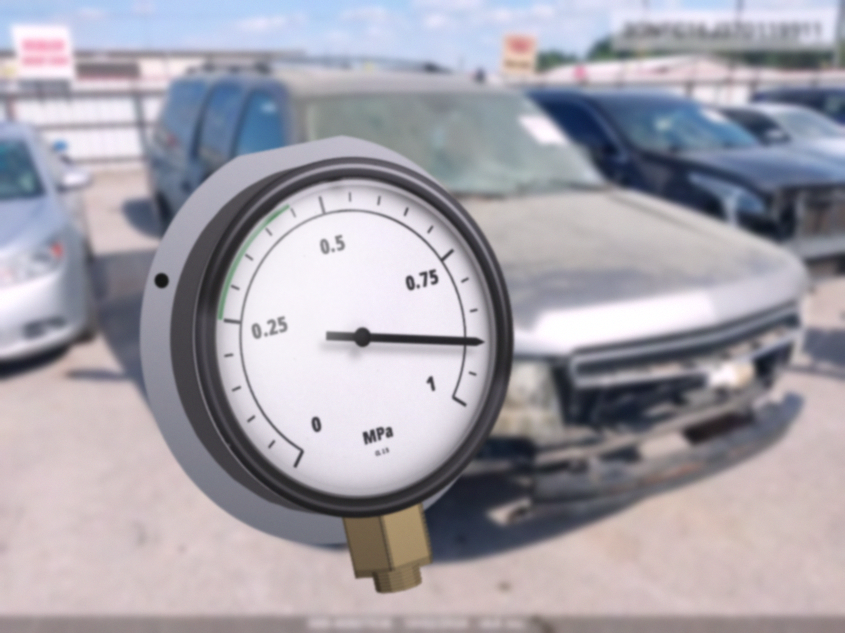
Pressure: 0.9 MPa
